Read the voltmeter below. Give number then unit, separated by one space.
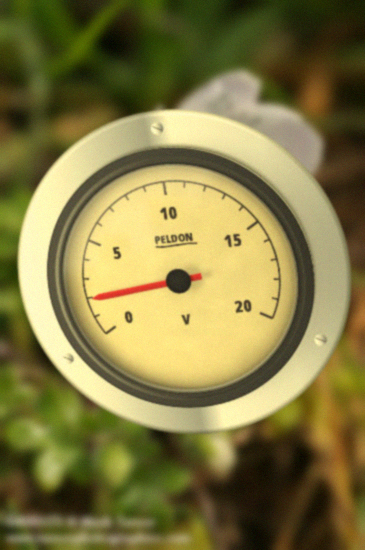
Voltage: 2 V
